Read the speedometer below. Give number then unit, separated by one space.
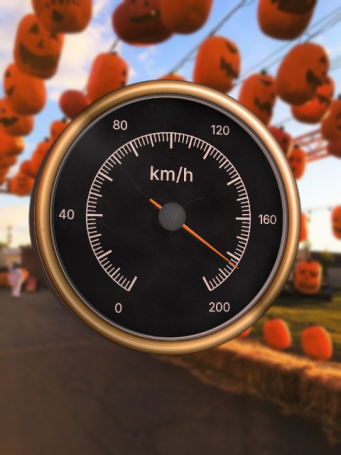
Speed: 184 km/h
